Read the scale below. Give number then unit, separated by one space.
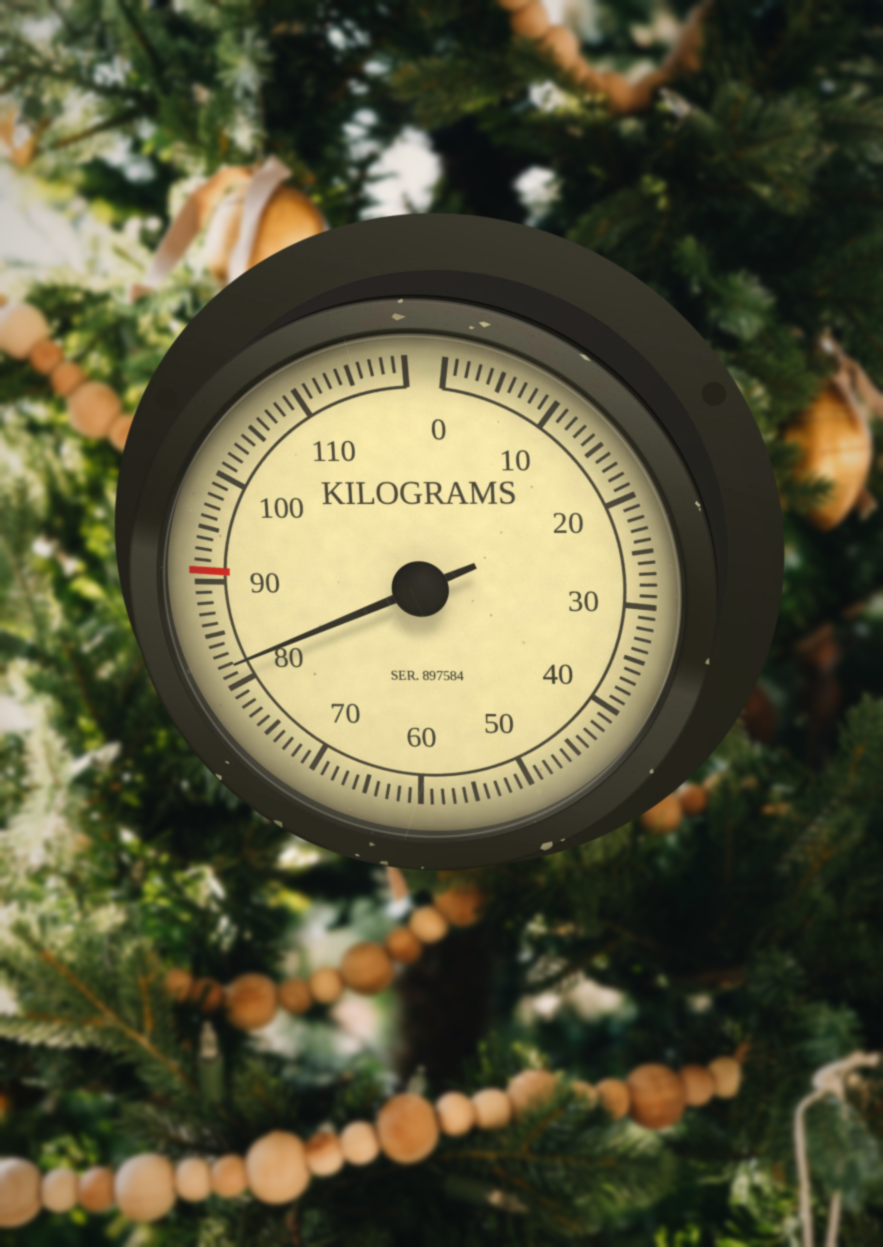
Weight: 82 kg
